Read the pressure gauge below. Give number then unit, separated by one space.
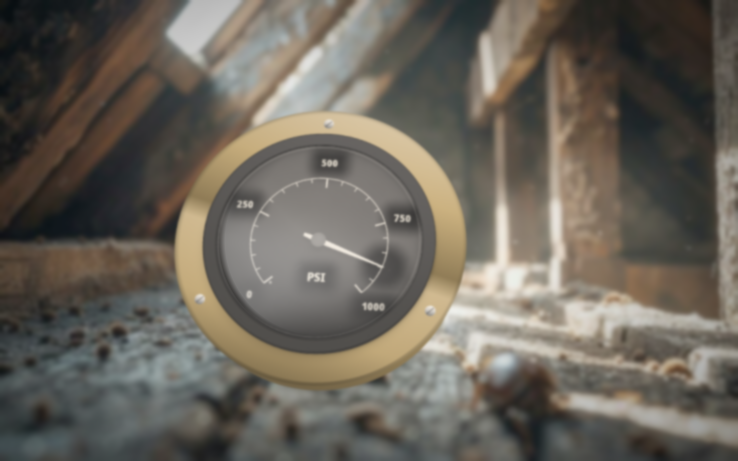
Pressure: 900 psi
